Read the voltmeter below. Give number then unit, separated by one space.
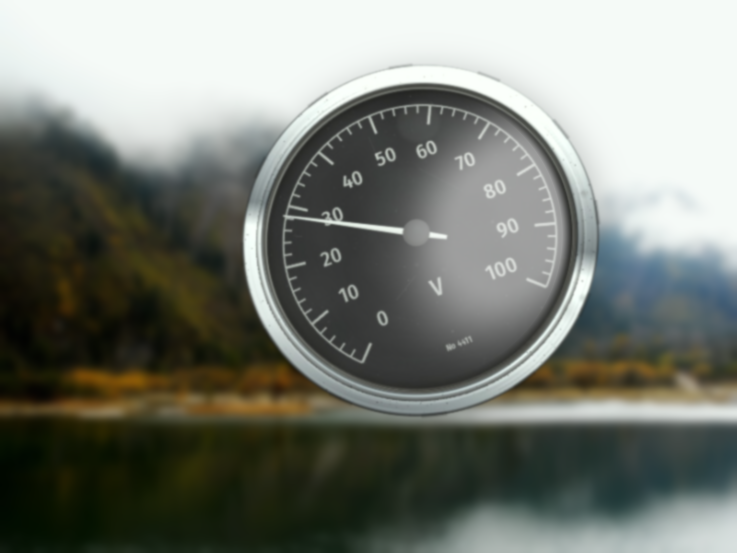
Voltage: 28 V
